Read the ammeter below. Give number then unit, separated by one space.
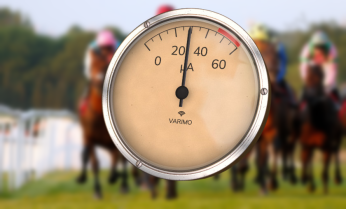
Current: 30 µA
